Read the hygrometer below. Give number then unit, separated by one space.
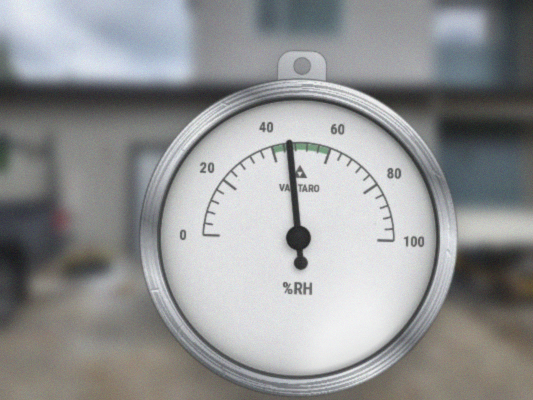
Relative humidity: 46 %
